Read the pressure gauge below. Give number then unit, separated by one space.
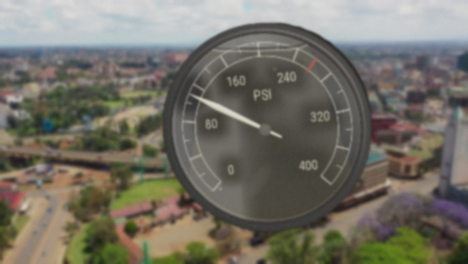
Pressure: 110 psi
